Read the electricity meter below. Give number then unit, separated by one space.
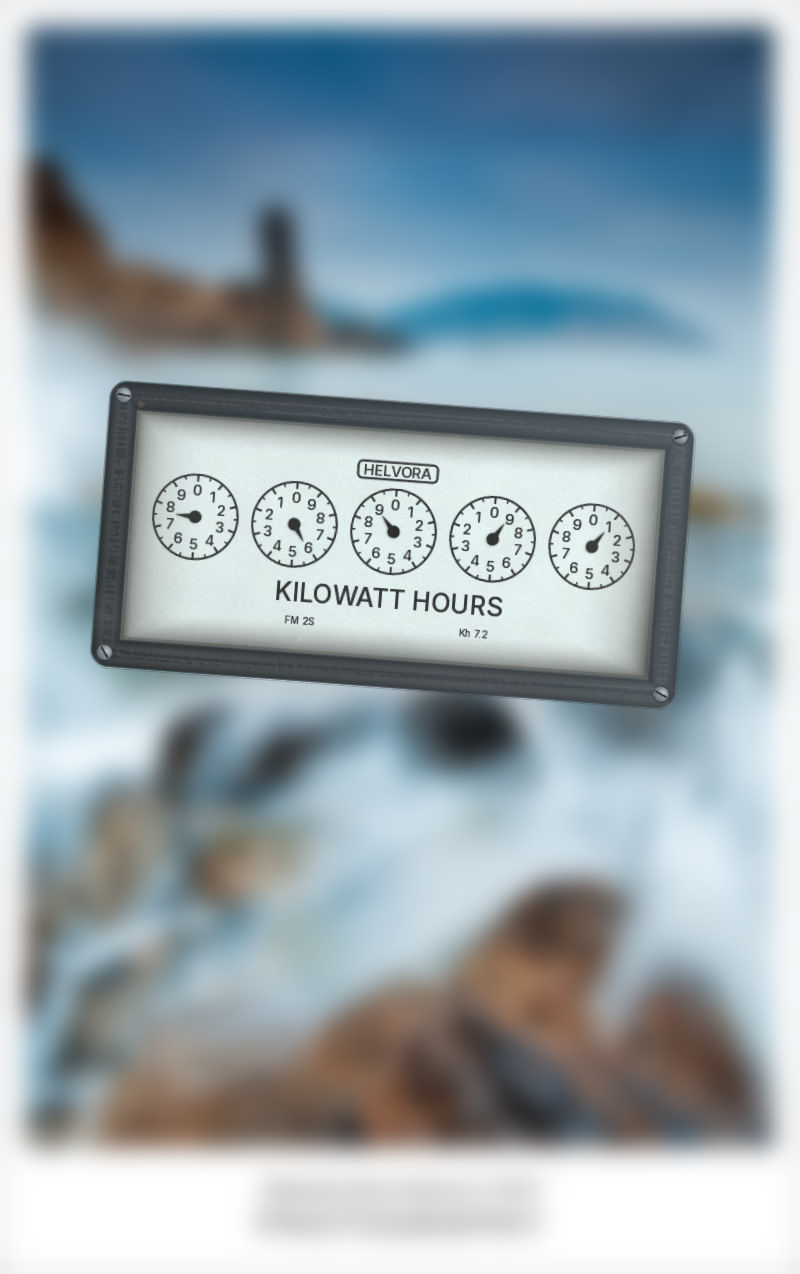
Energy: 75891 kWh
